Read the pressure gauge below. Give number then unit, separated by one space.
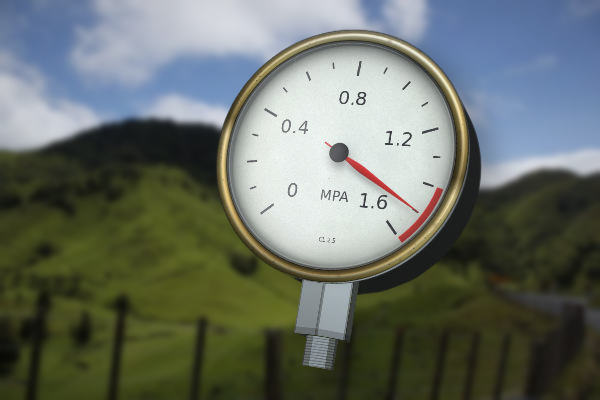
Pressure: 1.5 MPa
